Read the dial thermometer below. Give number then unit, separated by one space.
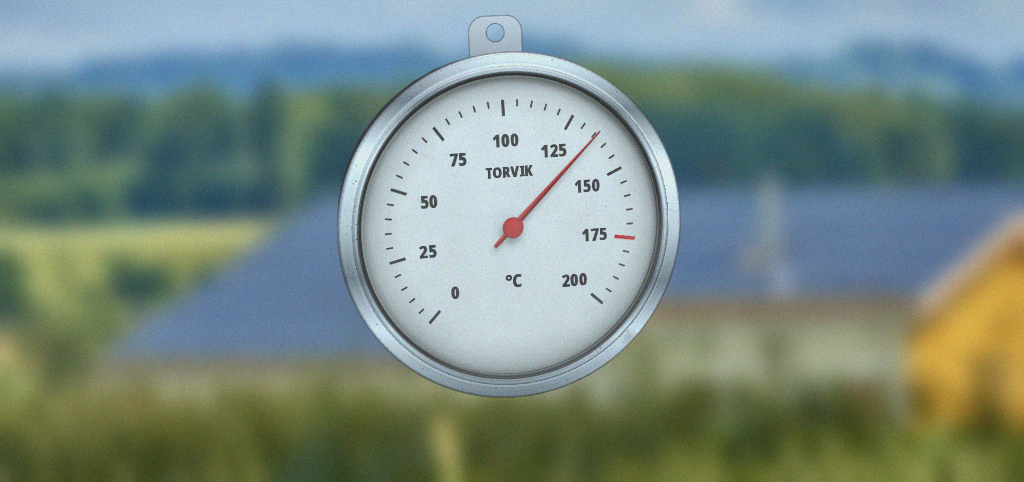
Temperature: 135 °C
